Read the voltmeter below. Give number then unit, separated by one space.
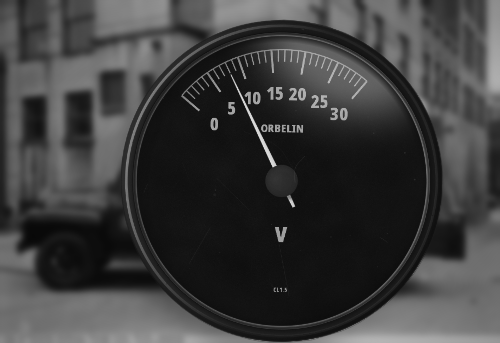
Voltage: 8 V
